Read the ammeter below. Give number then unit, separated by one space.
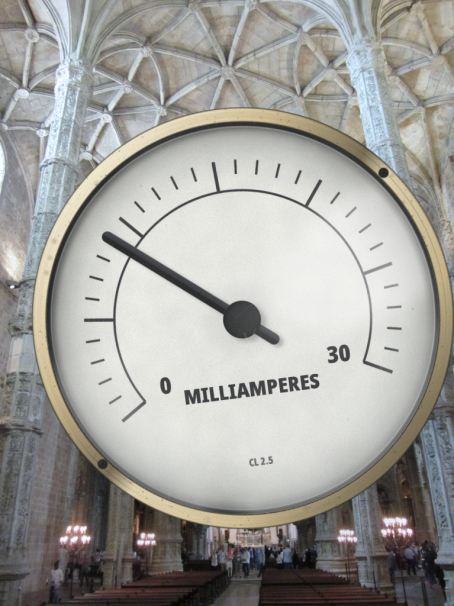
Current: 9 mA
